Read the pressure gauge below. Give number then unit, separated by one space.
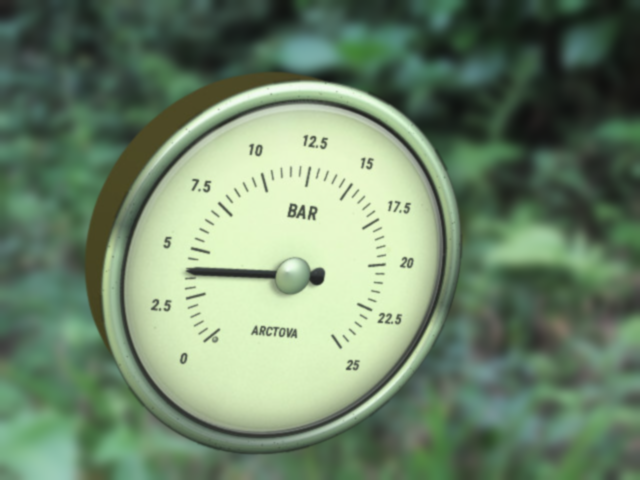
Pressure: 4 bar
